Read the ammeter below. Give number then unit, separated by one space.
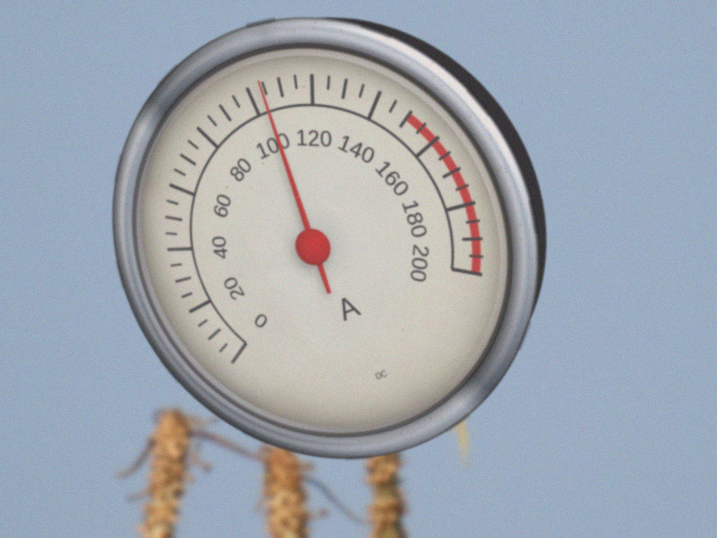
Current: 105 A
